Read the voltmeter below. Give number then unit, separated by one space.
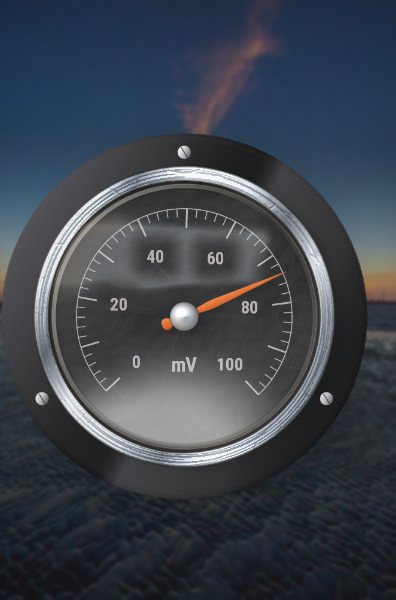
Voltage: 74 mV
